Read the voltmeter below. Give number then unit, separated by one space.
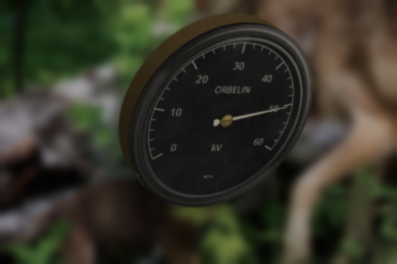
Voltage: 50 kV
